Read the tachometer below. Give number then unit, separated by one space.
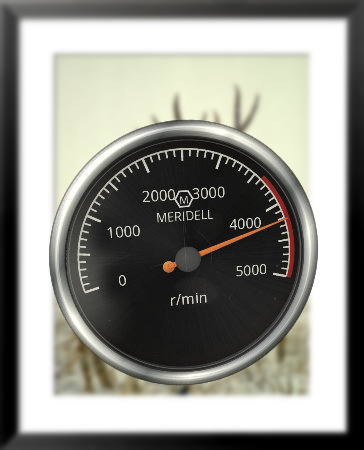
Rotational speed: 4200 rpm
